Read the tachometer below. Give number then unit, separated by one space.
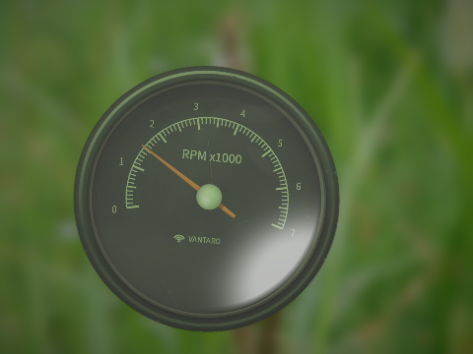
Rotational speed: 1500 rpm
